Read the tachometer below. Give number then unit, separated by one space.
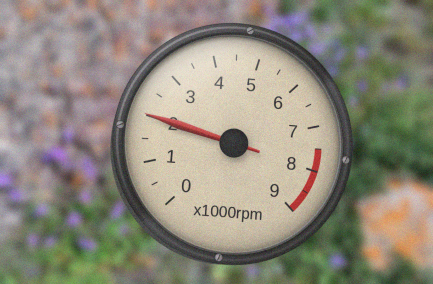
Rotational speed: 2000 rpm
